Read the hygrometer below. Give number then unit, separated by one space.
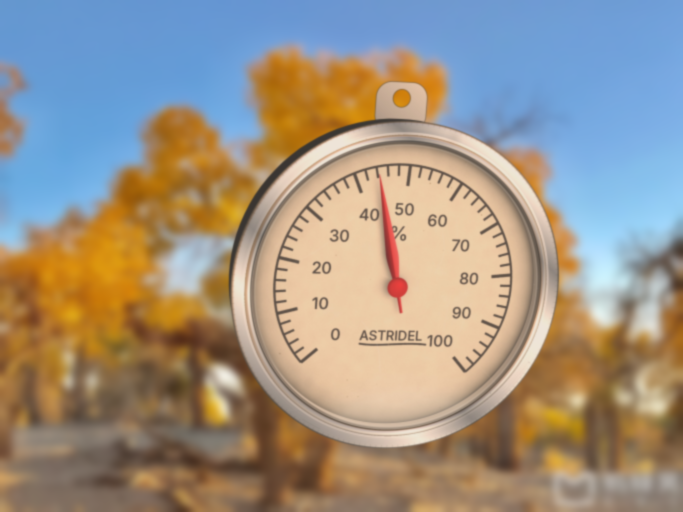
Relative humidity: 44 %
